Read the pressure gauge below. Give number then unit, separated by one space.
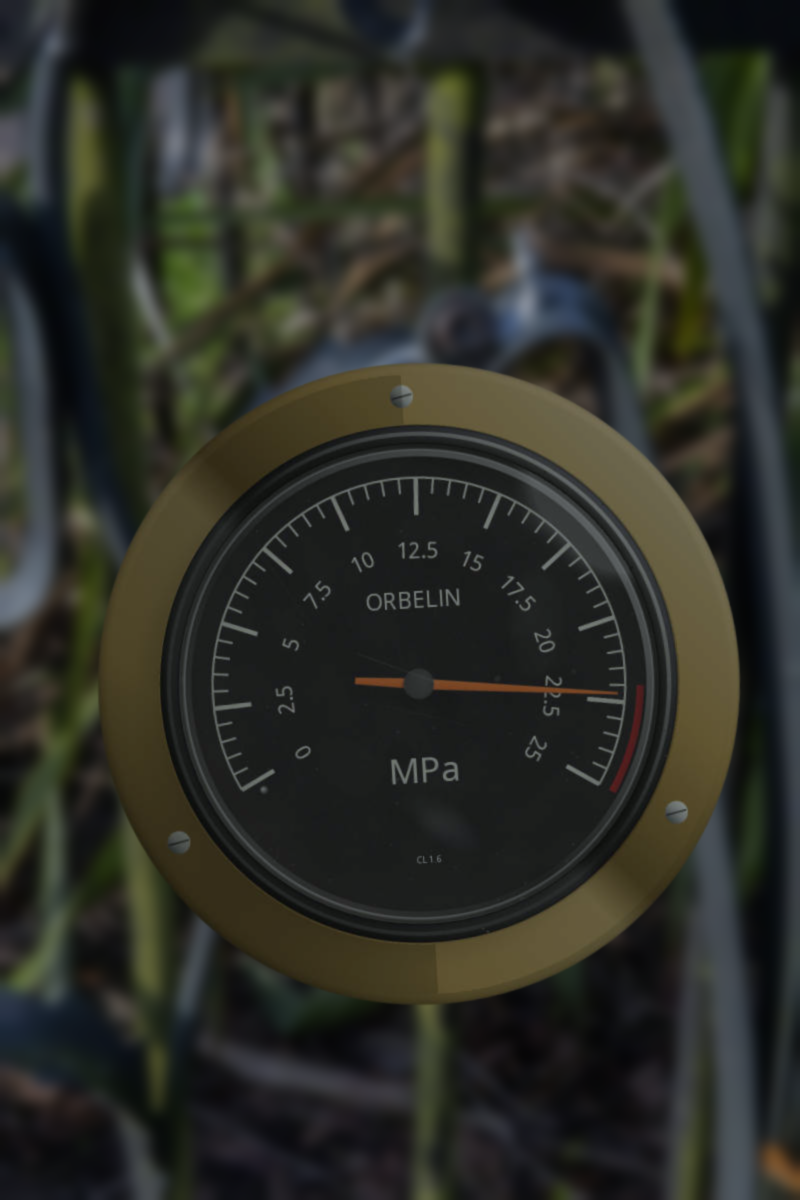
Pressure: 22.25 MPa
